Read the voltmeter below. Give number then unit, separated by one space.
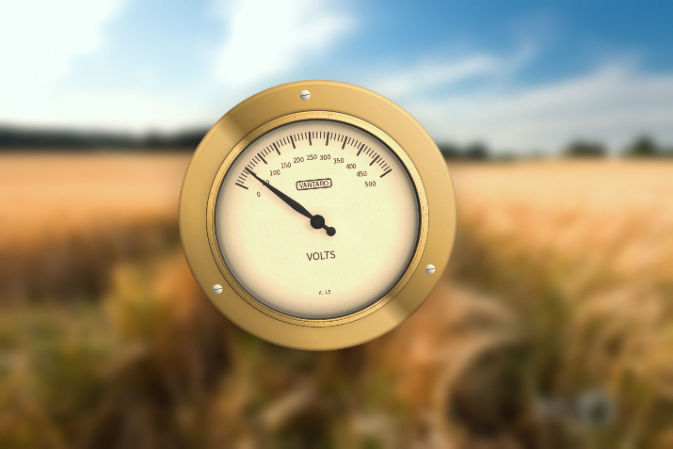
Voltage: 50 V
